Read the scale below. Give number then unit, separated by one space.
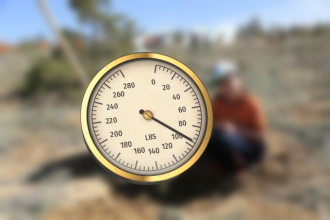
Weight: 96 lb
